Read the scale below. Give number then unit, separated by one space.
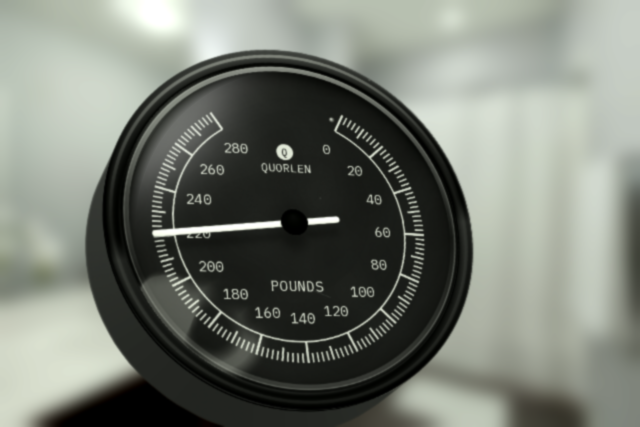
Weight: 220 lb
